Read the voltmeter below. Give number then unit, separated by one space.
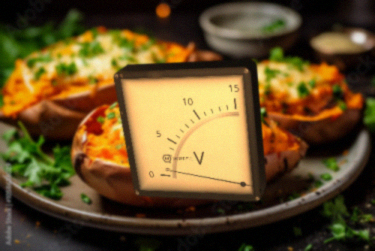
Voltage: 1 V
